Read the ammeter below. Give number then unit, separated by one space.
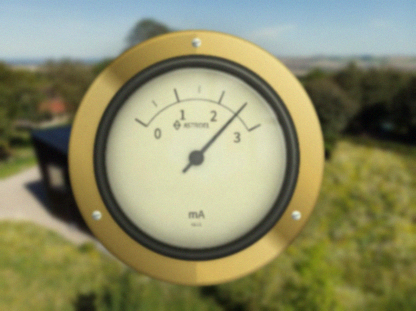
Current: 2.5 mA
